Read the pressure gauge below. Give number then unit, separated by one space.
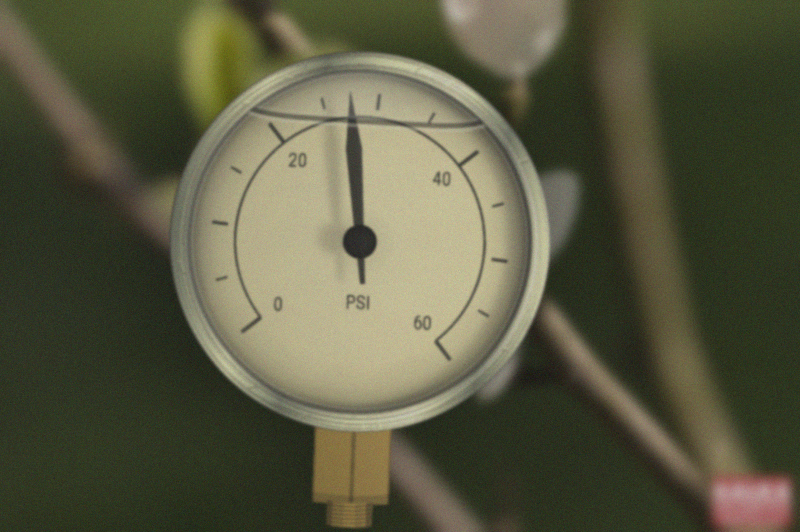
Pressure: 27.5 psi
